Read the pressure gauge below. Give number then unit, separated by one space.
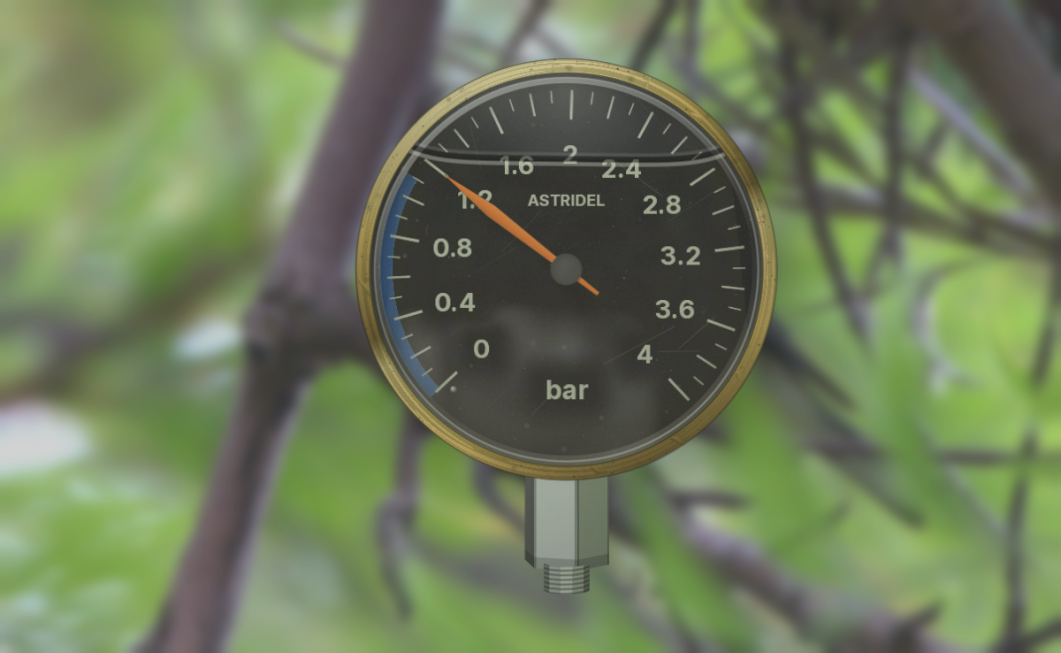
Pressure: 1.2 bar
